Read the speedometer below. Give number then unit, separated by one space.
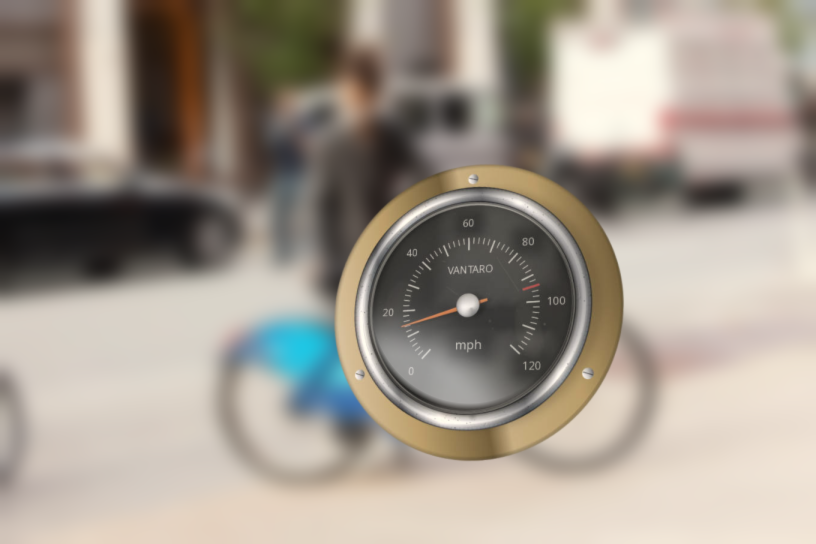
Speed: 14 mph
